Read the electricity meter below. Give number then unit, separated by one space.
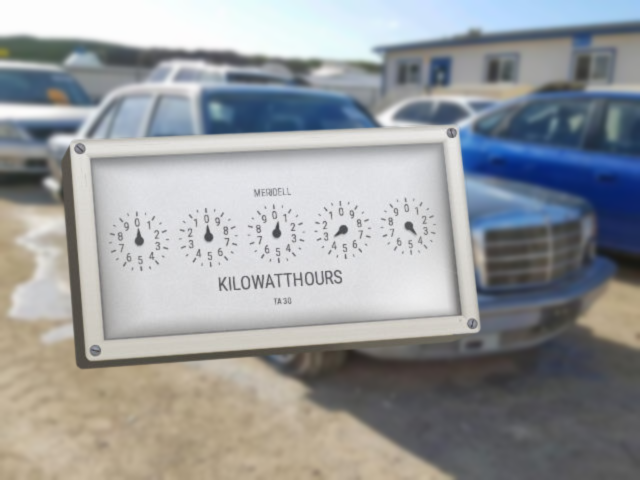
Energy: 34 kWh
